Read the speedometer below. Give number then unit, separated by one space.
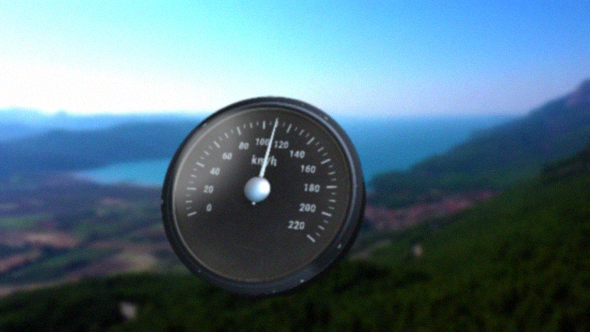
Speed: 110 km/h
